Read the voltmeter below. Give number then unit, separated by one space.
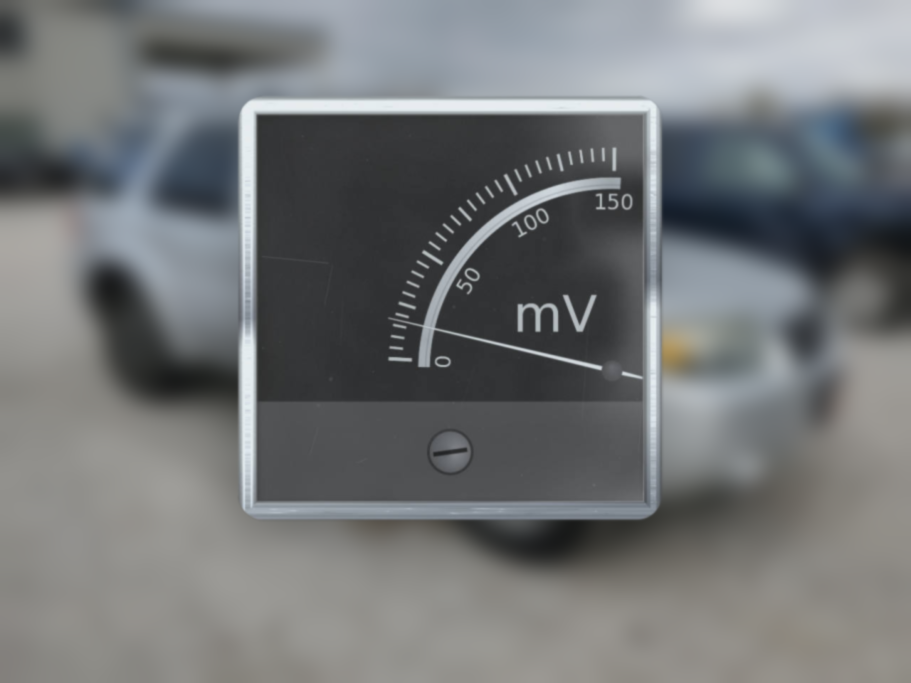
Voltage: 17.5 mV
